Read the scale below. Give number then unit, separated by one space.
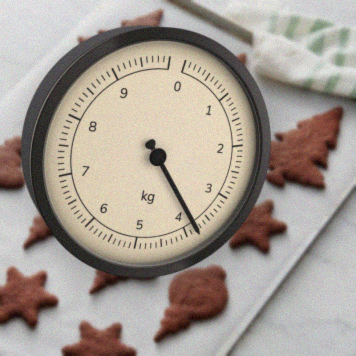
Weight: 3.8 kg
